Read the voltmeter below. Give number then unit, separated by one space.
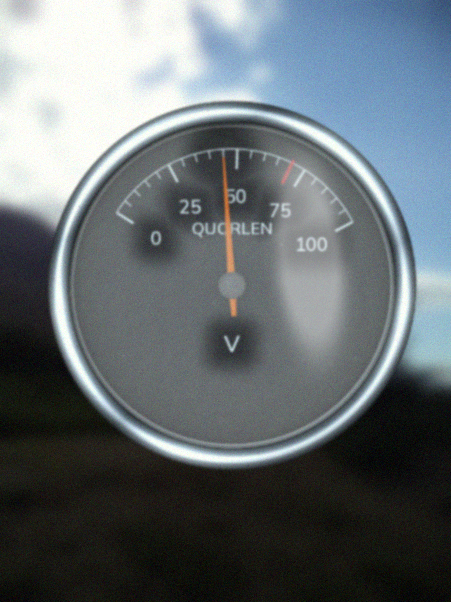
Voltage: 45 V
